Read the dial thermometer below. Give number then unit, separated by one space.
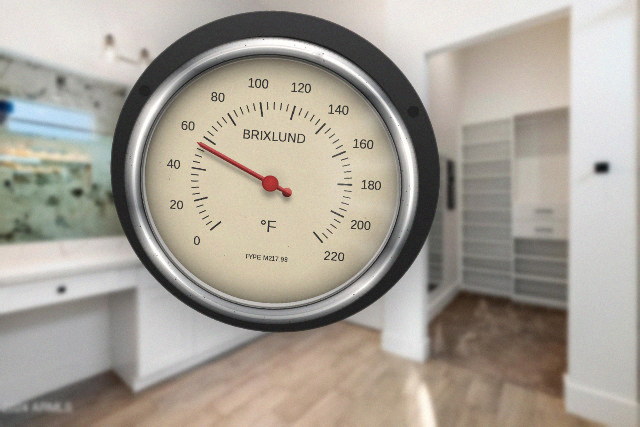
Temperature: 56 °F
